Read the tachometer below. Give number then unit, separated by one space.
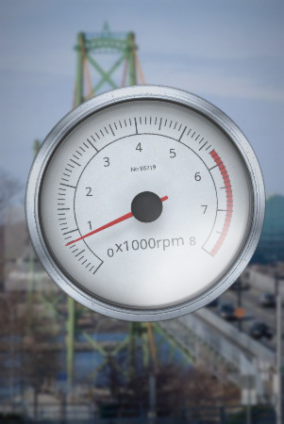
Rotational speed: 800 rpm
